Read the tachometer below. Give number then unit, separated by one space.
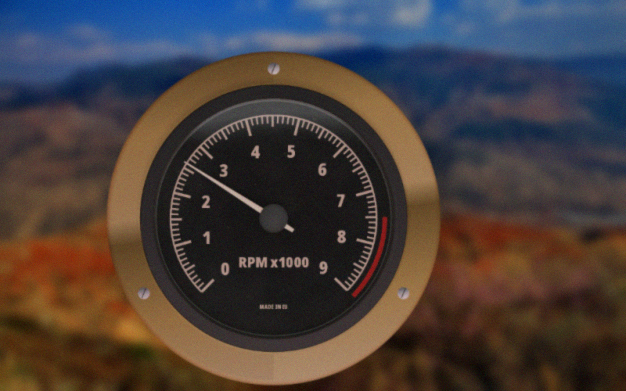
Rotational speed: 2600 rpm
